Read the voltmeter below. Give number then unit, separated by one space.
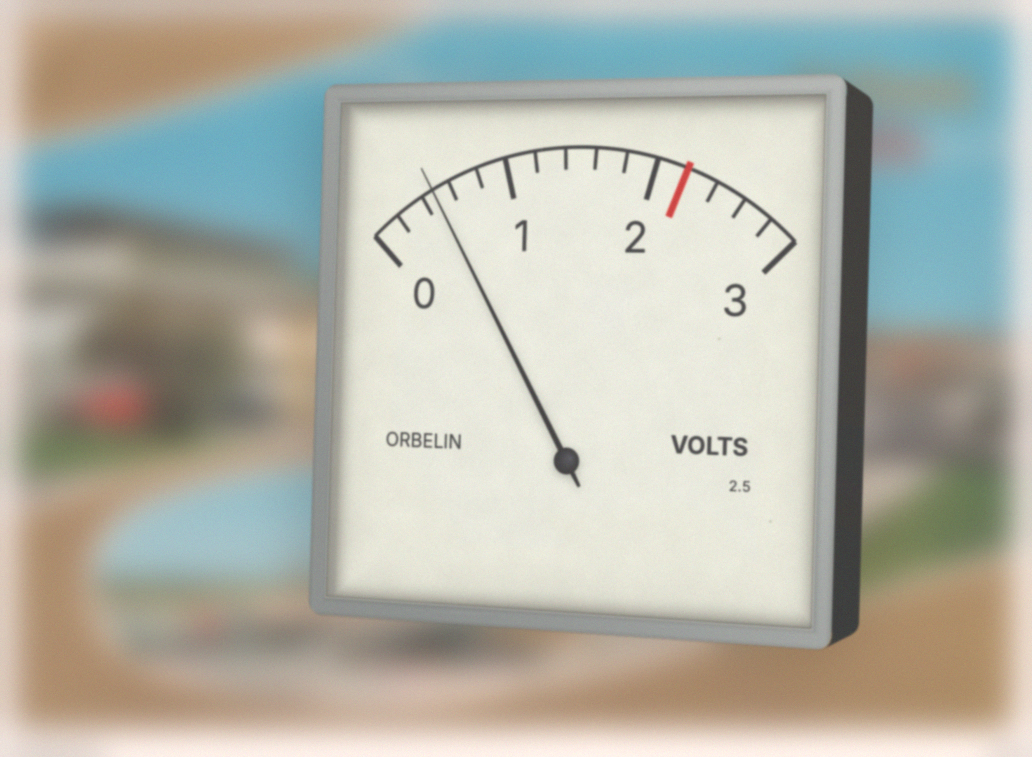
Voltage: 0.5 V
